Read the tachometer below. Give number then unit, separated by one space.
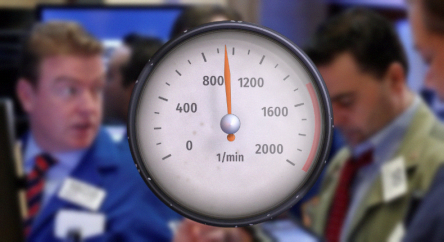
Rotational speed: 950 rpm
